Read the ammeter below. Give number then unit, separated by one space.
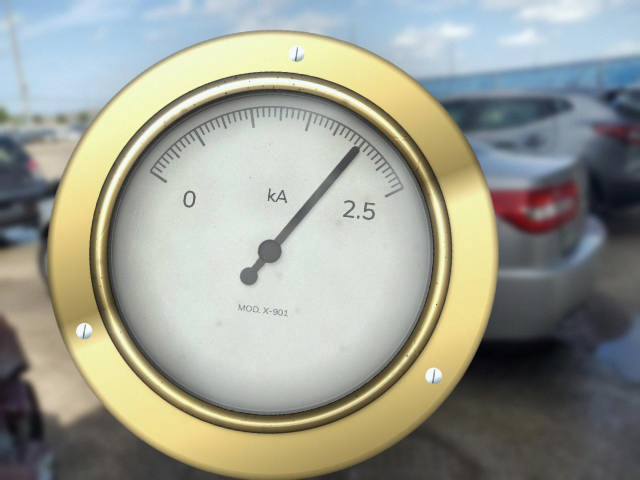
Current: 2 kA
